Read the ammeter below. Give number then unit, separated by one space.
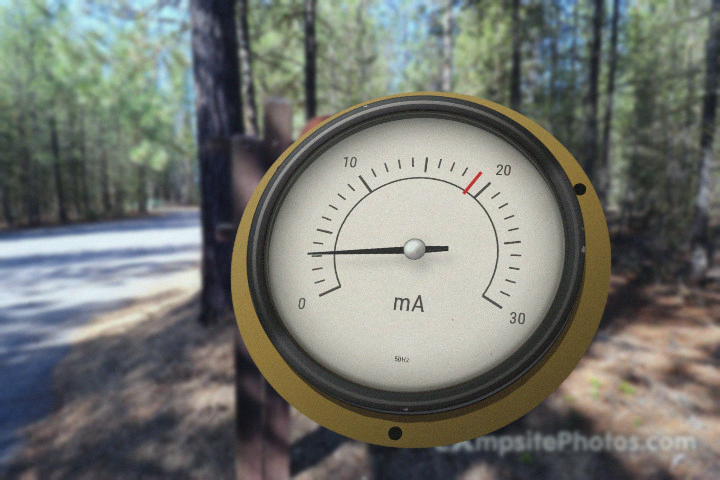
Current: 3 mA
